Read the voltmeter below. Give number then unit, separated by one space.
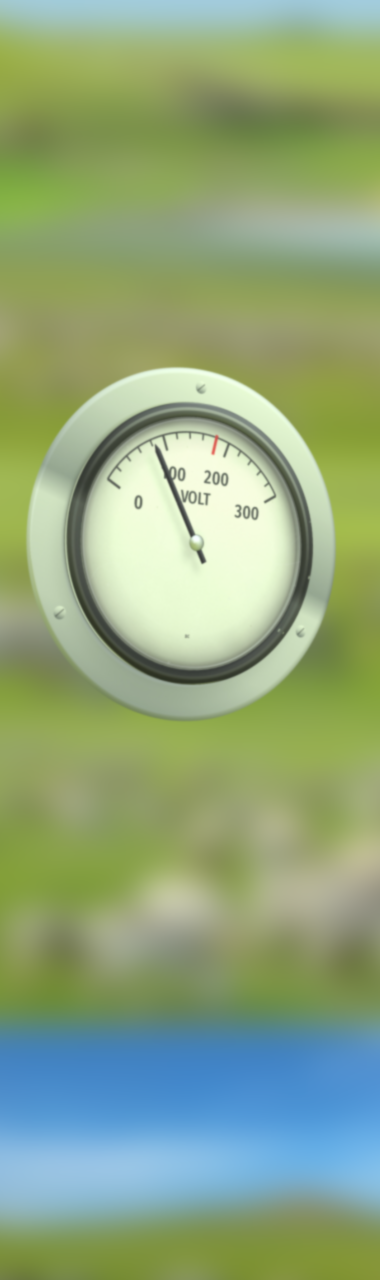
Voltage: 80 V
